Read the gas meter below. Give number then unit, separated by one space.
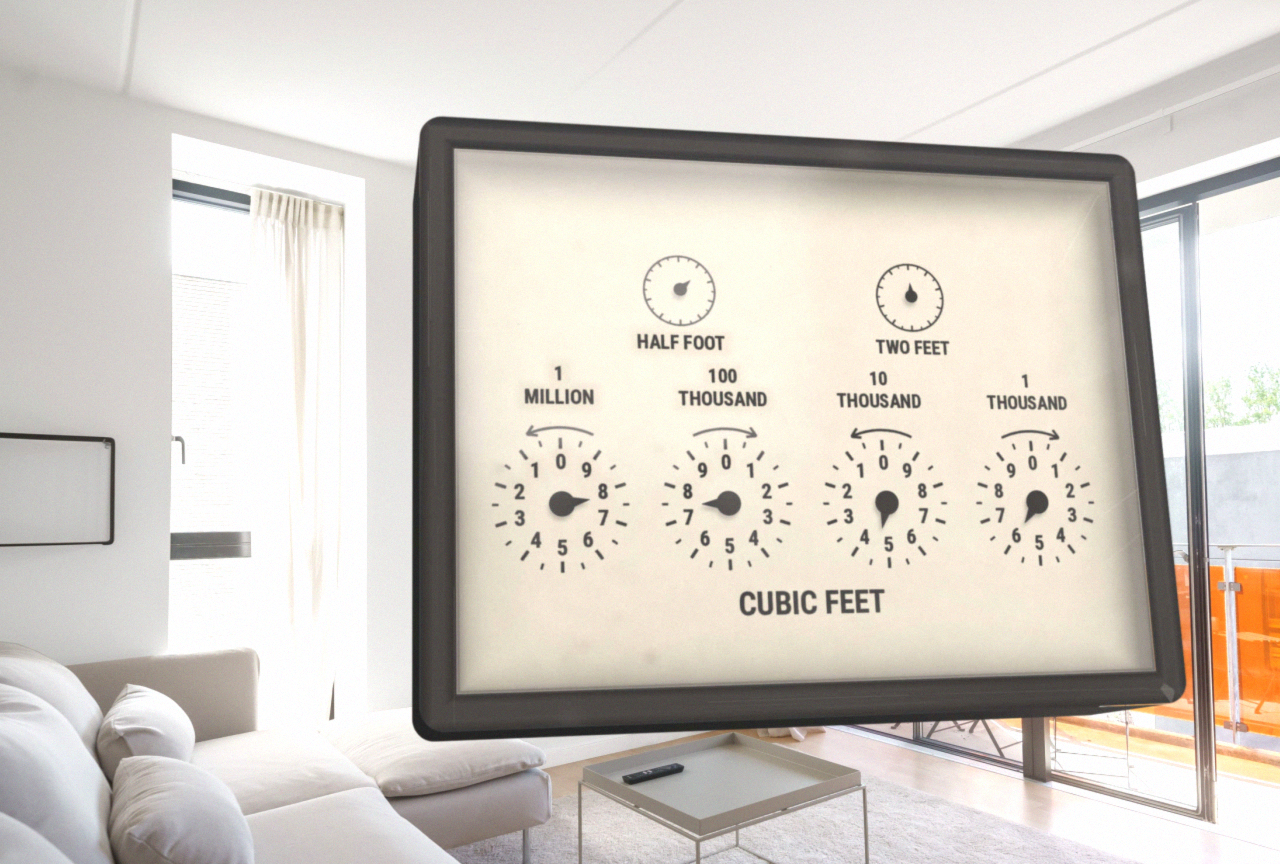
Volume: 774600 ft³
